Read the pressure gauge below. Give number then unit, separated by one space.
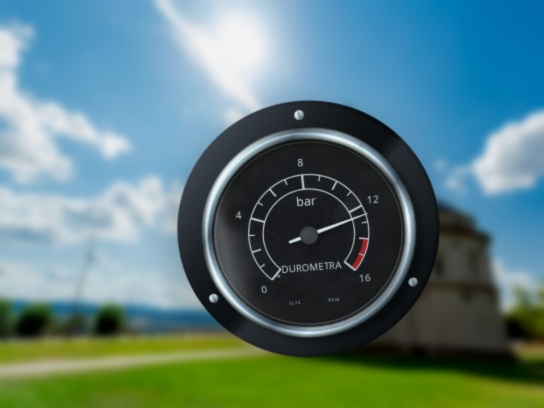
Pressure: 12.5 bar
